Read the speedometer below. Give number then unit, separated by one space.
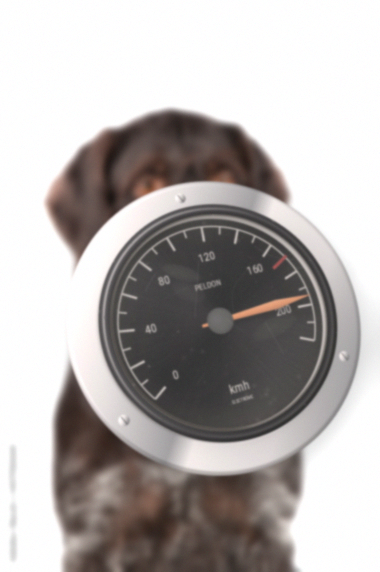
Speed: 195 km/h
